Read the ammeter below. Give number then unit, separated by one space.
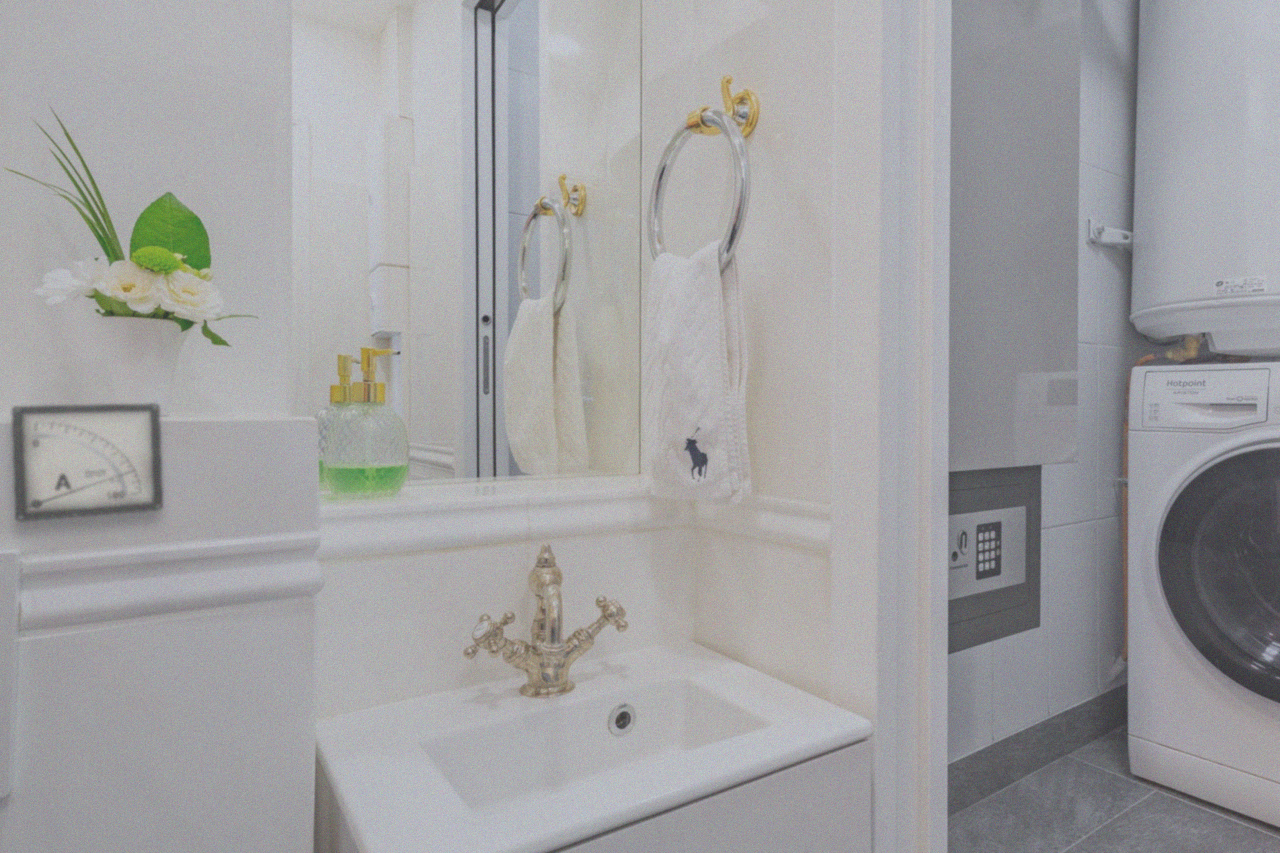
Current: 80 A
